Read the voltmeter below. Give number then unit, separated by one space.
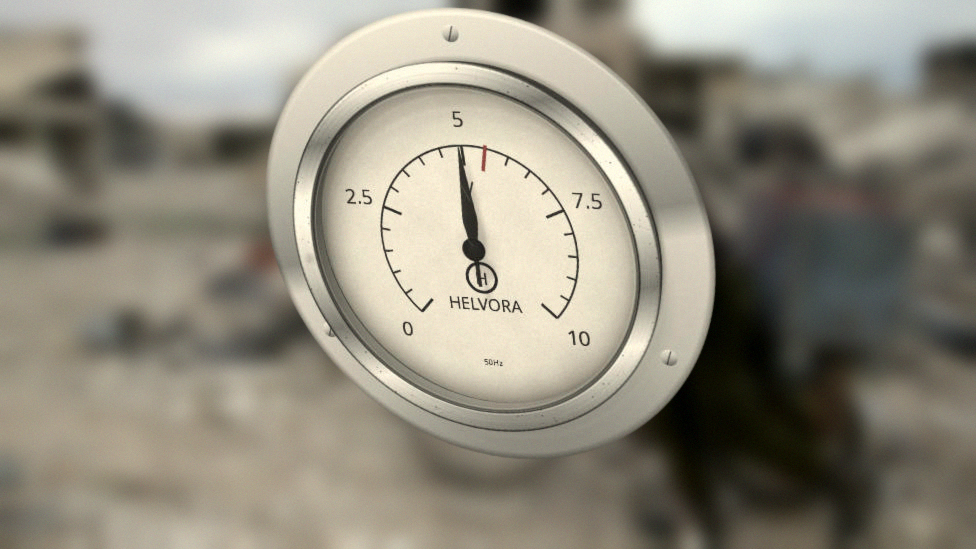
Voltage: 5 V
